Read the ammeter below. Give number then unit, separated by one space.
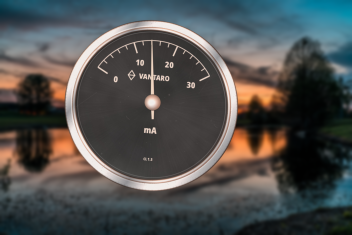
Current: 14 mA
